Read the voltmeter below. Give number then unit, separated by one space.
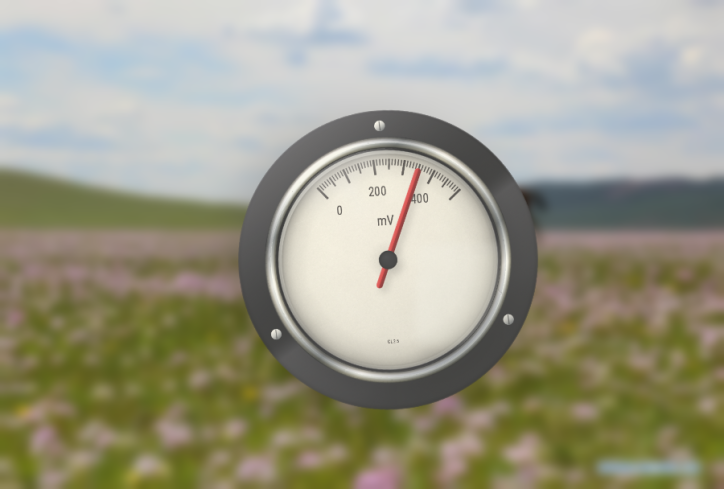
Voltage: 350 mV
